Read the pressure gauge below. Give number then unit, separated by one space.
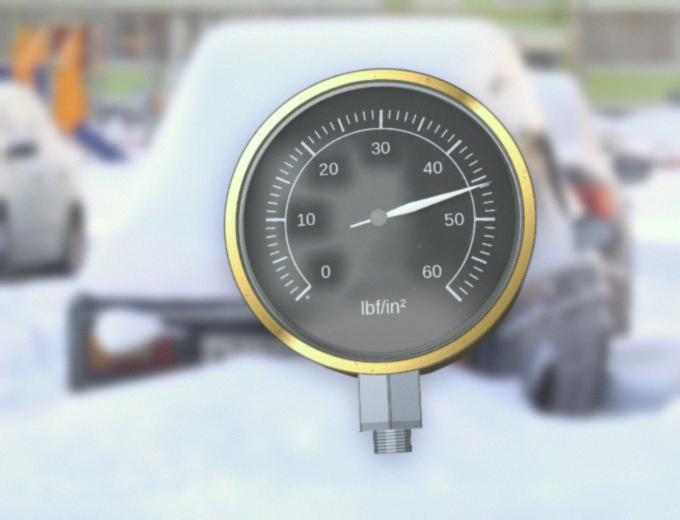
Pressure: 46 psi
